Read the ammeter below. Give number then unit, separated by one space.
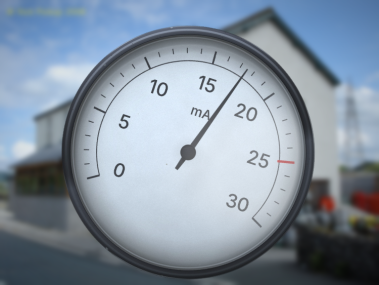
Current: 17.5 mA
